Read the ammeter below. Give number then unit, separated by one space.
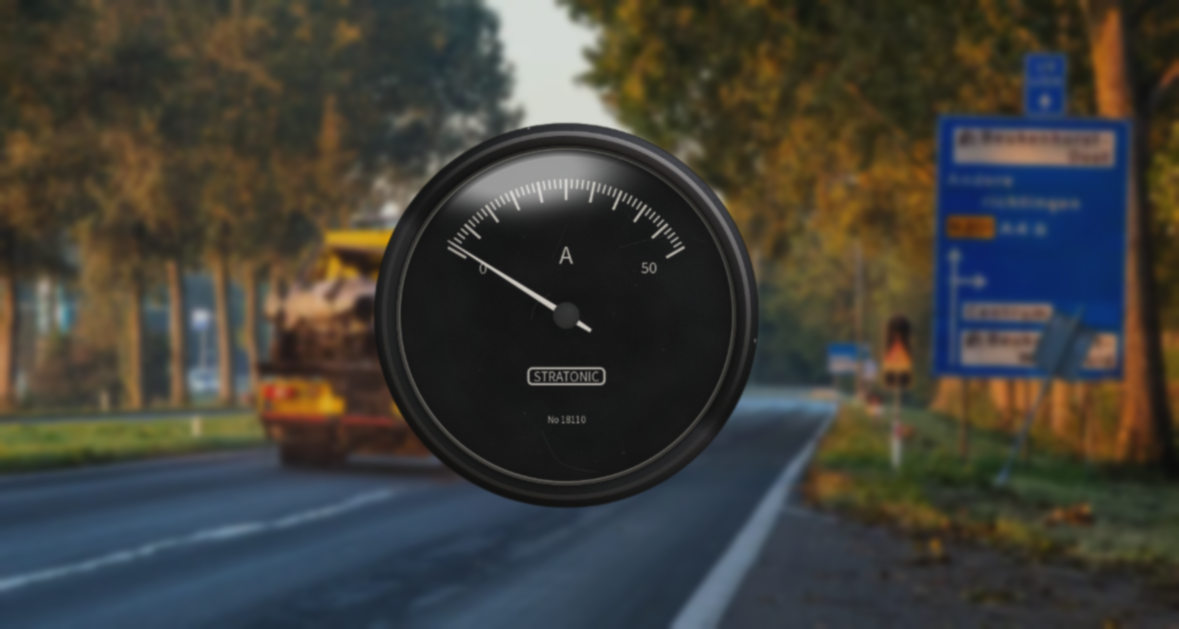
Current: 1 A
